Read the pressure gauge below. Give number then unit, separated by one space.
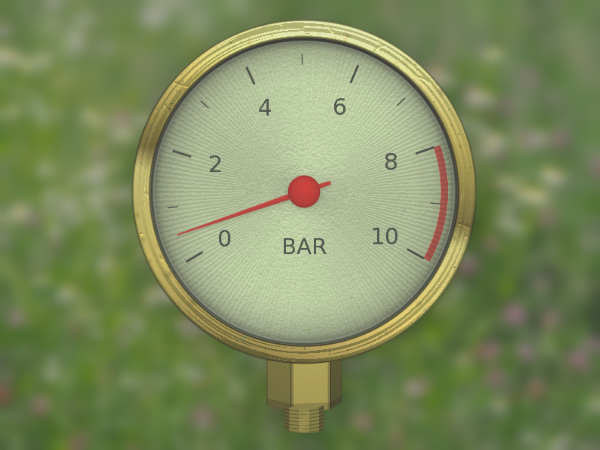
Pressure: 0.5 bar
